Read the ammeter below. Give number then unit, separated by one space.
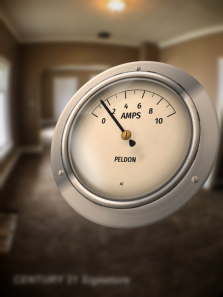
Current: 1.5 A
